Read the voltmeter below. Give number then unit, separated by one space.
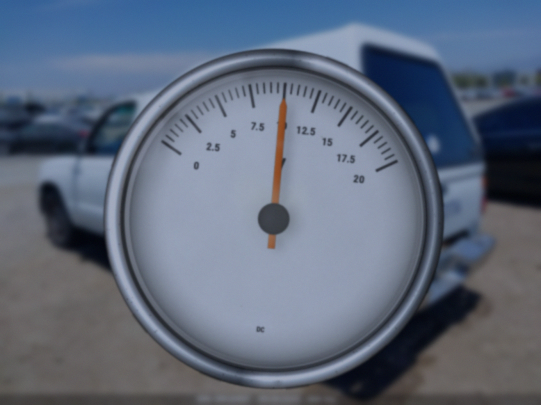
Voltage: 10 V
